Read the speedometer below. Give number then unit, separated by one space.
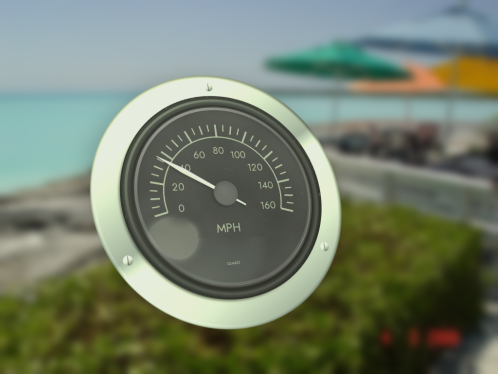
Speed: 35 mph
